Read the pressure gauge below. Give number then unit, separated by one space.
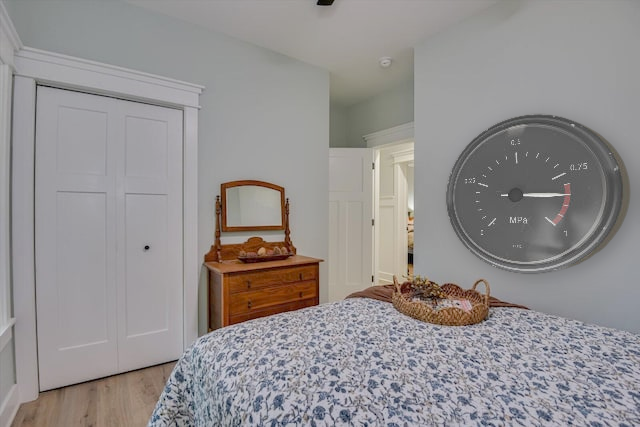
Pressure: 0.85 MPa
